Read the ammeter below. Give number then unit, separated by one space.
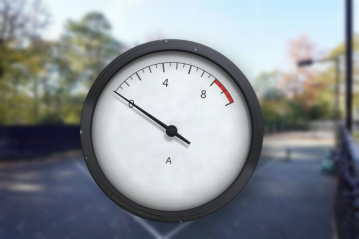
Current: 0 A
